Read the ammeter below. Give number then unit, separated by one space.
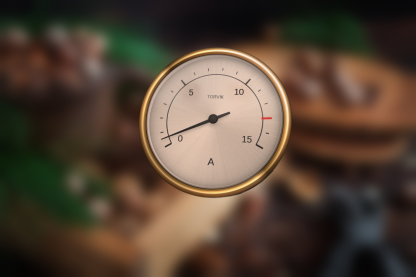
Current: 0.5 A
